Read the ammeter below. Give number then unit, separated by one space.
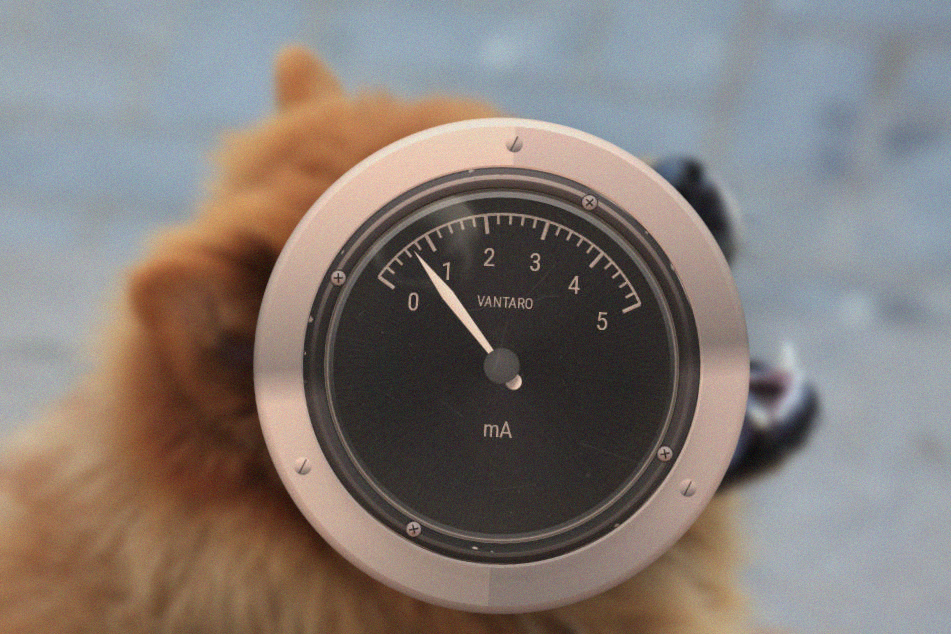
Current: 0.7 mA
